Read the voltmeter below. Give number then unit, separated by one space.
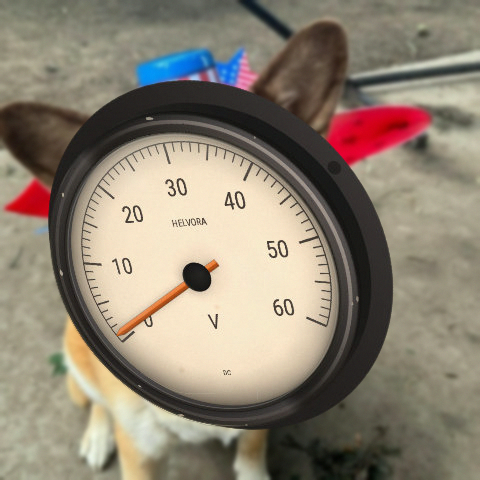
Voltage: 1 V
